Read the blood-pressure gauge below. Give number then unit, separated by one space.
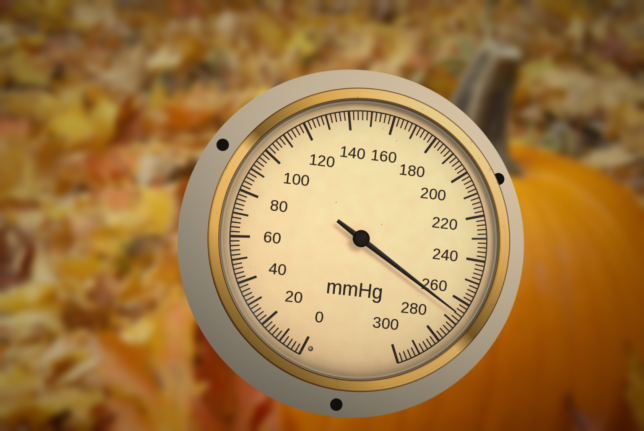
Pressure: 266 mmHg
